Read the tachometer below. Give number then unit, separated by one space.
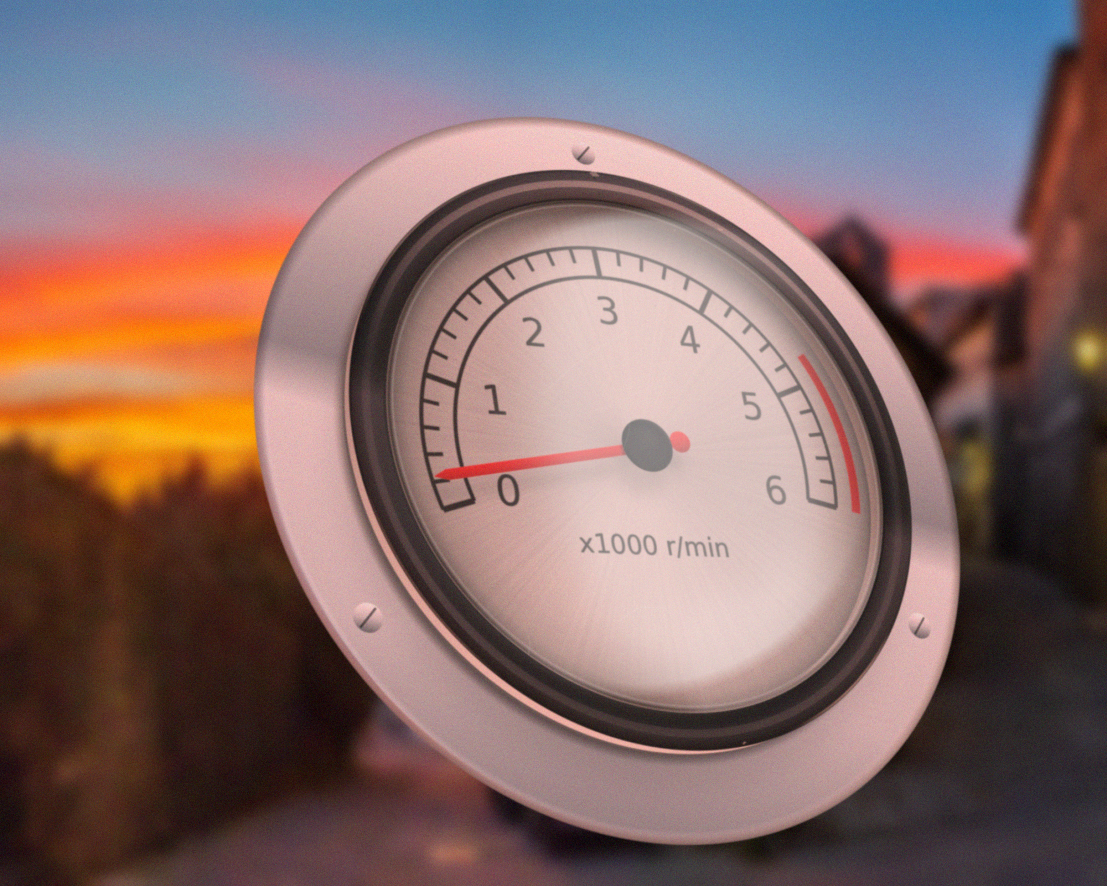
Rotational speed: 200 rpm
